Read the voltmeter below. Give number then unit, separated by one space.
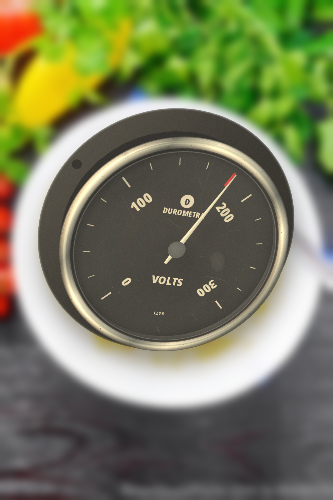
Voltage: 180 V
